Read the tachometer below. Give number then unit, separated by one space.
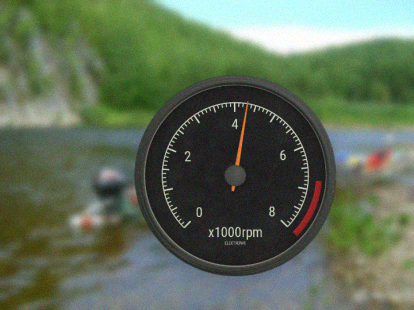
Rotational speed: 4300 rpm
